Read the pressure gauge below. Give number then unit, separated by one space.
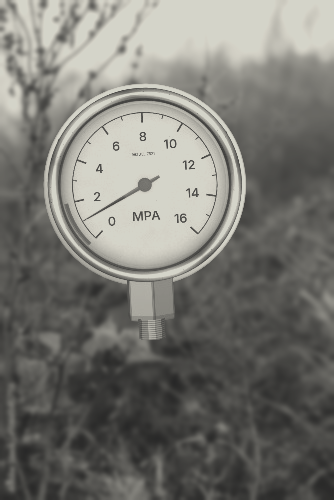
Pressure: 1 MPa
